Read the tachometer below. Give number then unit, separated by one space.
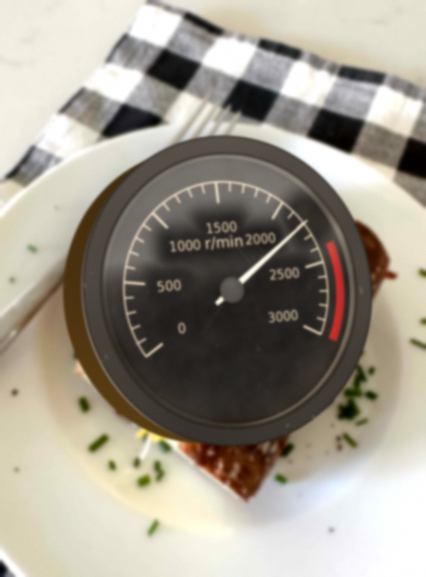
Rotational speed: 2200 rpm
